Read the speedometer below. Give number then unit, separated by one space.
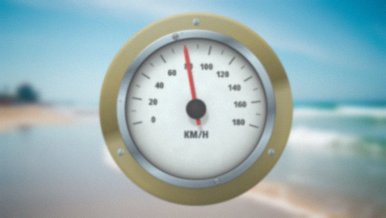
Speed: 80 km/h
